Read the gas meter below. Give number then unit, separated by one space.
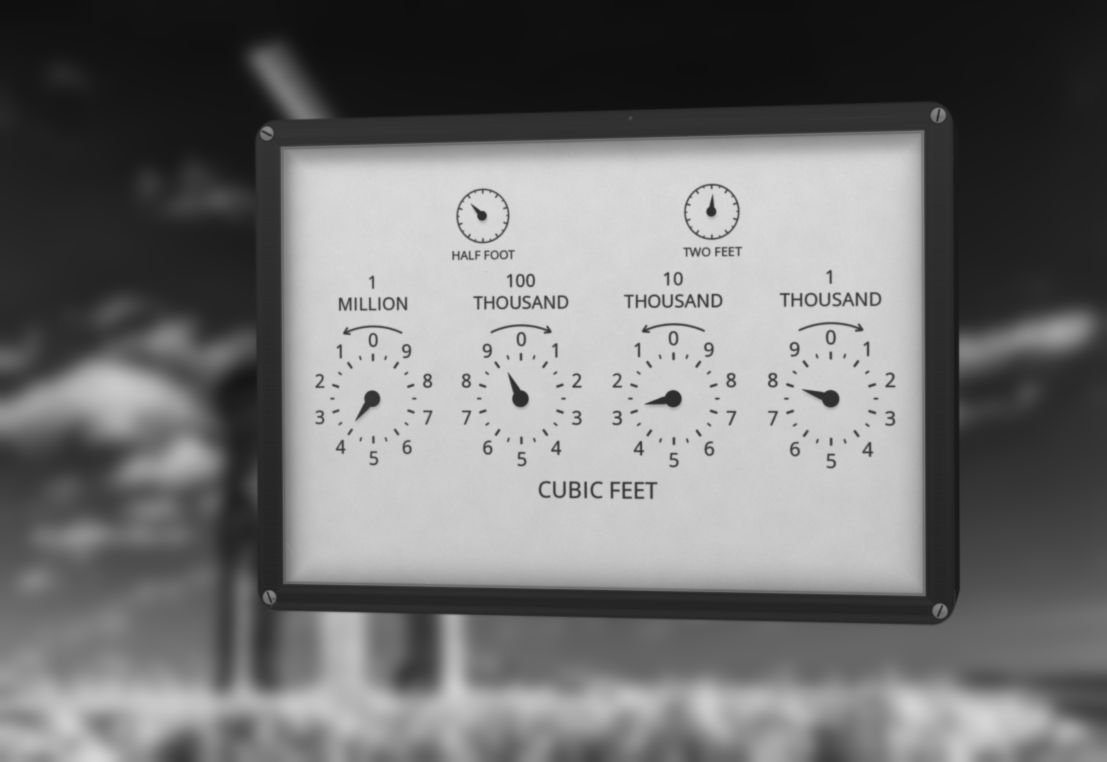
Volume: 392800 ft³
